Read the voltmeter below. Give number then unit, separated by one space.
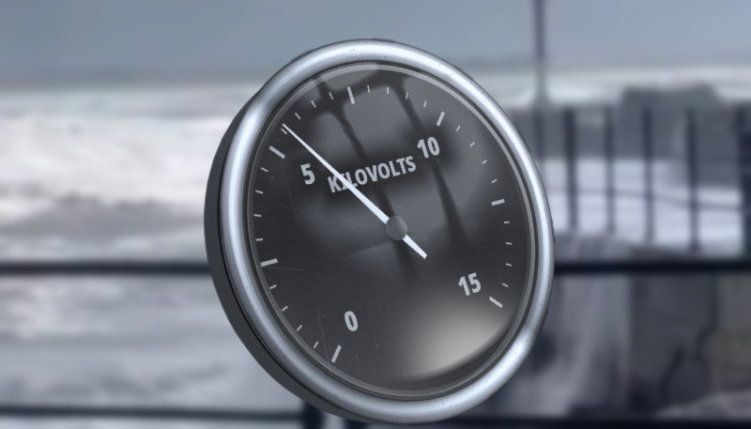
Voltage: 5.5 kV
